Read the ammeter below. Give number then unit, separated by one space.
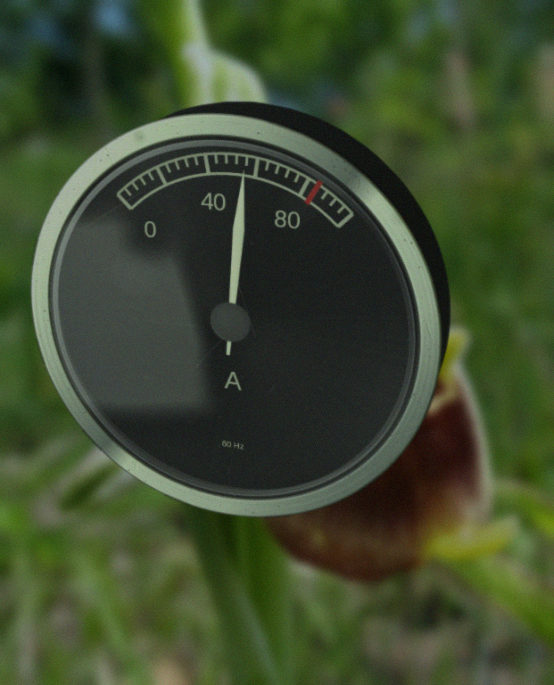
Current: 56 A
